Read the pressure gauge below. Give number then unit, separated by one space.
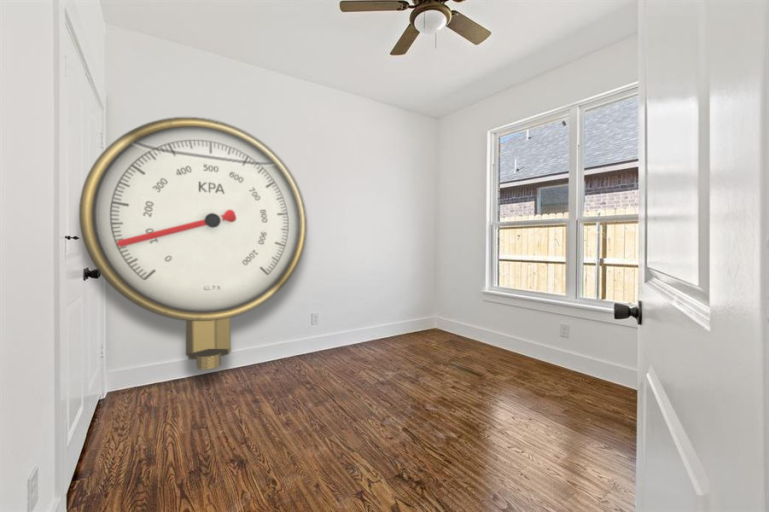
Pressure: 100 kPa
